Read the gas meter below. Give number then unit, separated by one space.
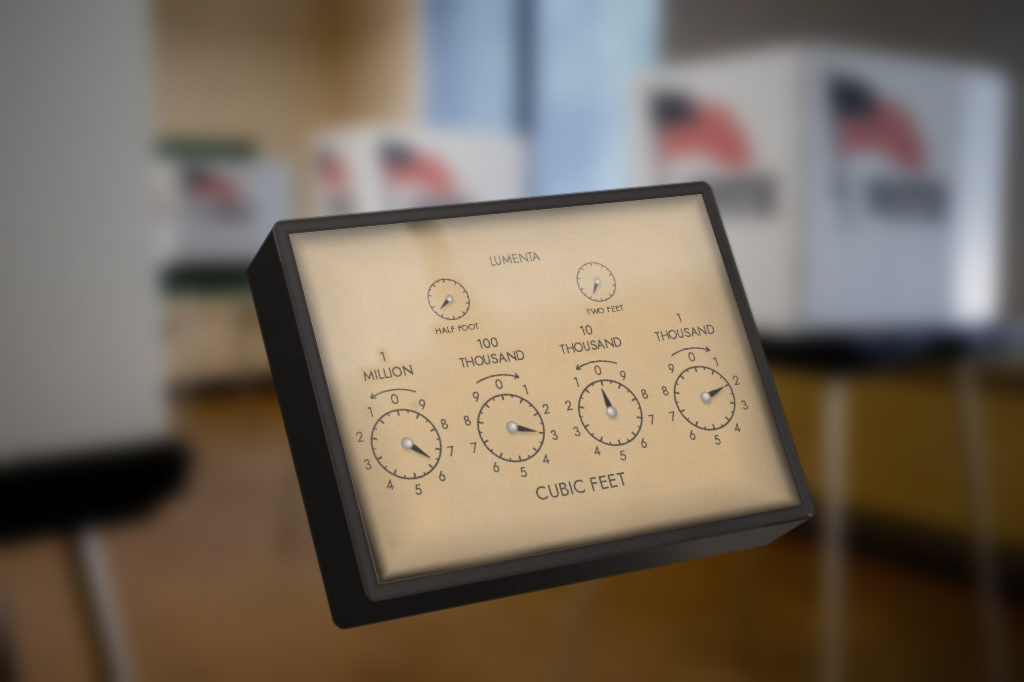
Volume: 630200 ft³
